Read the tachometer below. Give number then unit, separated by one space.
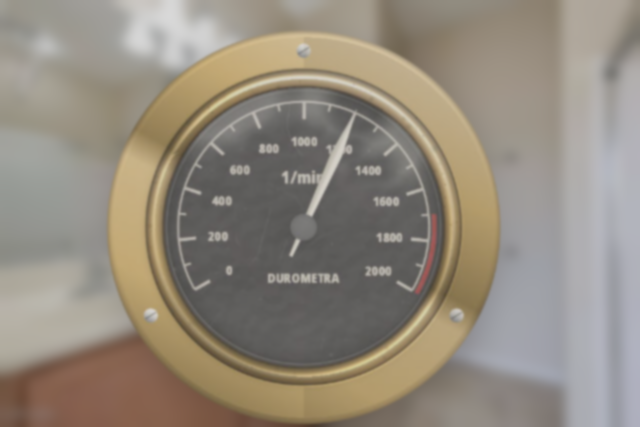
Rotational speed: 1200 rpm
